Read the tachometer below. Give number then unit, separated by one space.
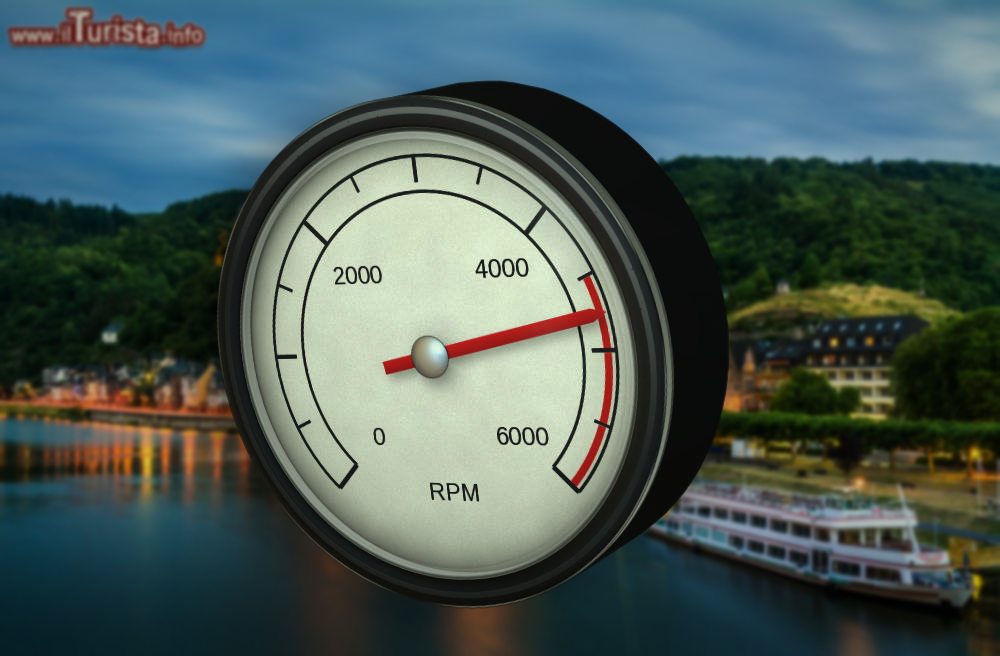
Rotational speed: 4750 rpm
